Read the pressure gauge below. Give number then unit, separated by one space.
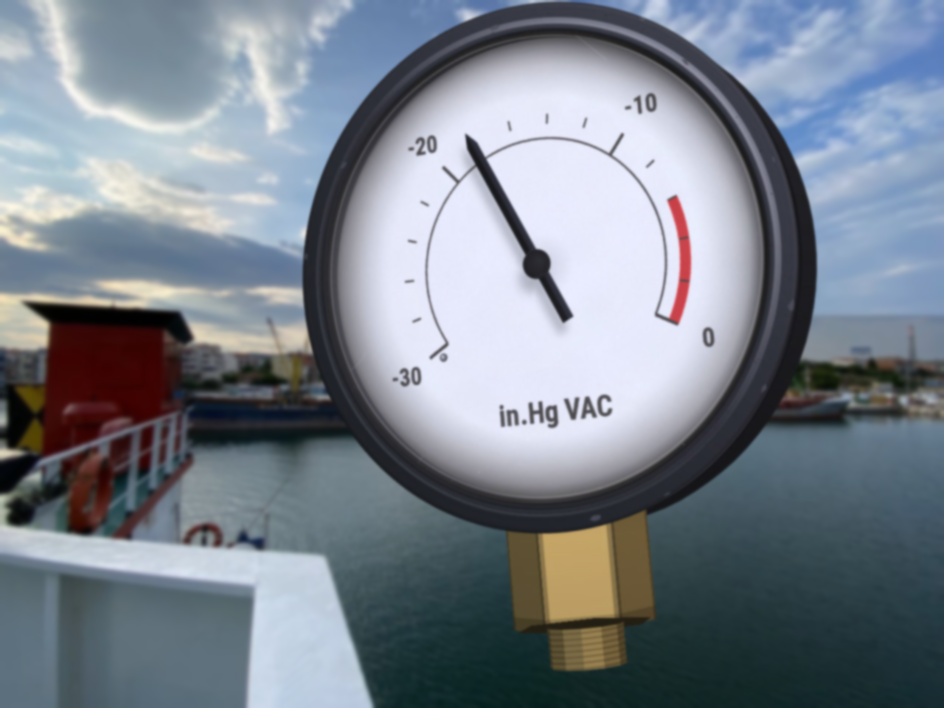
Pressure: -18 inHg
